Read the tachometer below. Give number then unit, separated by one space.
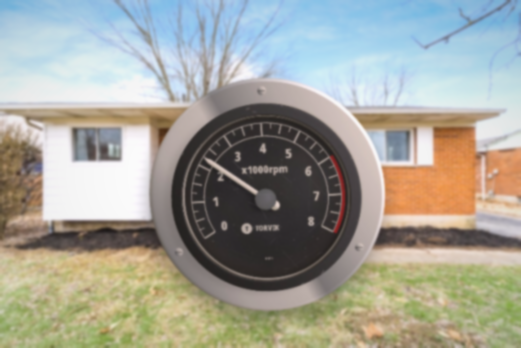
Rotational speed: 2250 rpm
